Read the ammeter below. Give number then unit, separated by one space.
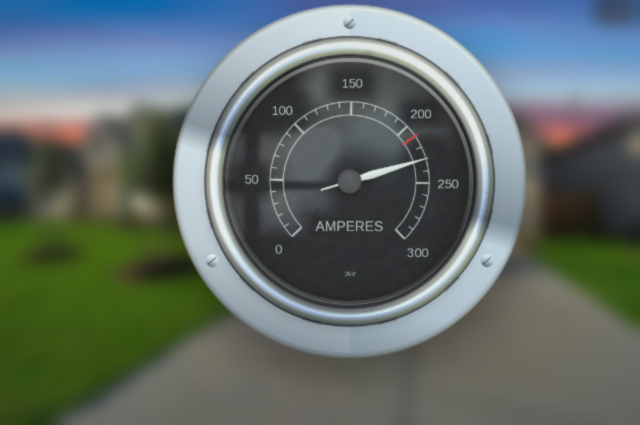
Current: 230 A
